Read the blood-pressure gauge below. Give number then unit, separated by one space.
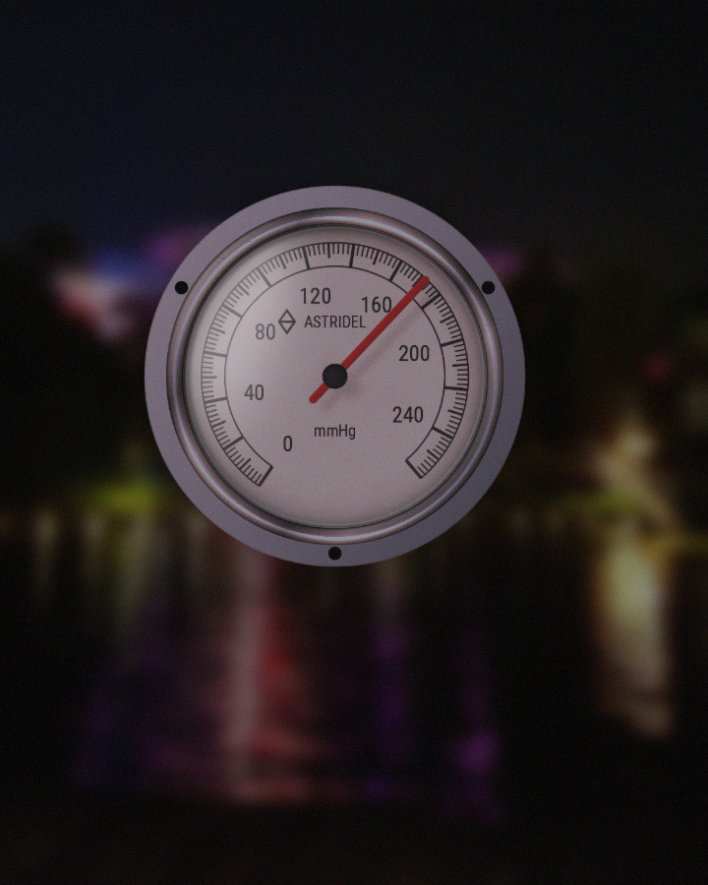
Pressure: 172 mmHg
